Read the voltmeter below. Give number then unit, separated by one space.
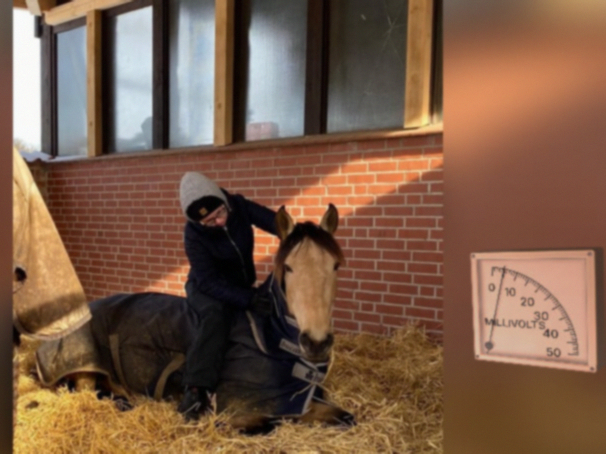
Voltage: 5 mV
